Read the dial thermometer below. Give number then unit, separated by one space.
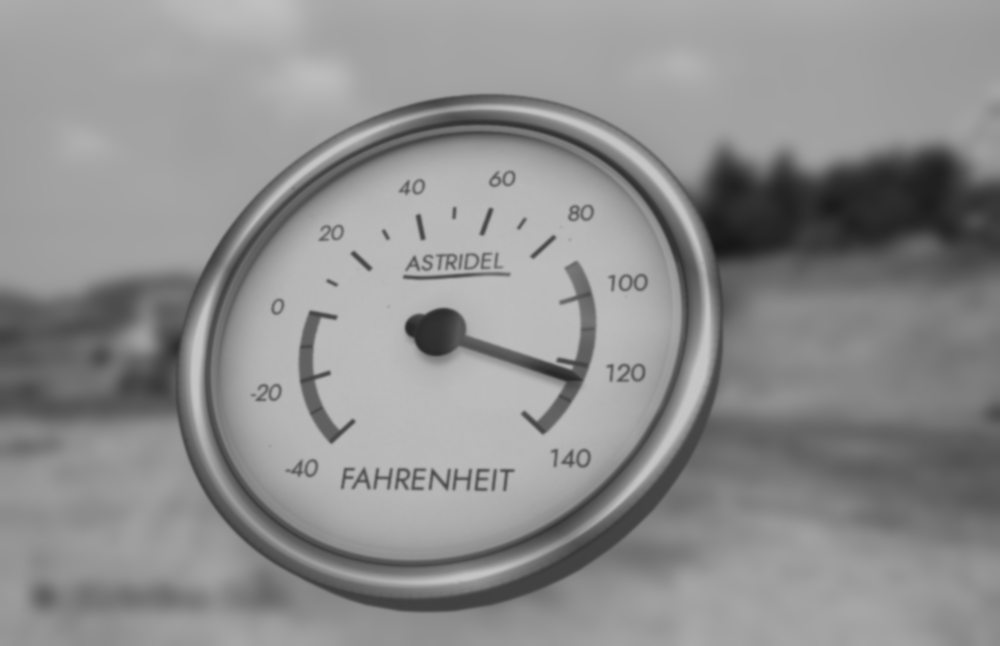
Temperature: 125 °F
